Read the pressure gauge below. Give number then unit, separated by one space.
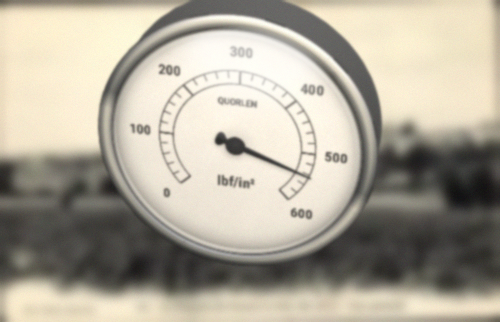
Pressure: 540 psi
